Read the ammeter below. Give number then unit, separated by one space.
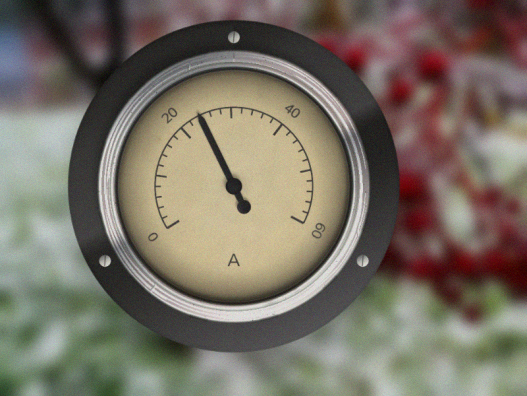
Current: 24 A
